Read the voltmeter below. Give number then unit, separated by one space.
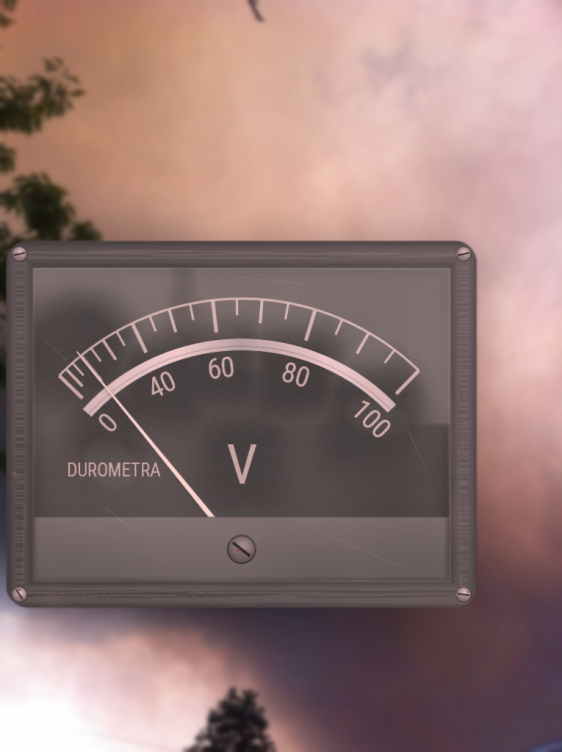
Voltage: 20 V
